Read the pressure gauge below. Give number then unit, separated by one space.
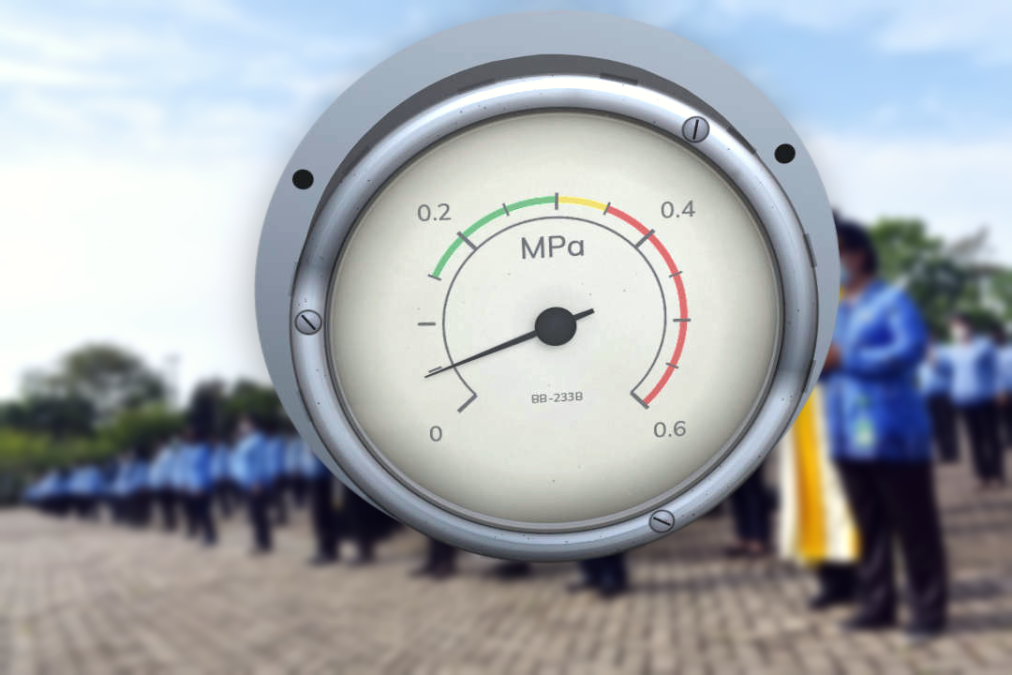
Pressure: 0.05 MPa
